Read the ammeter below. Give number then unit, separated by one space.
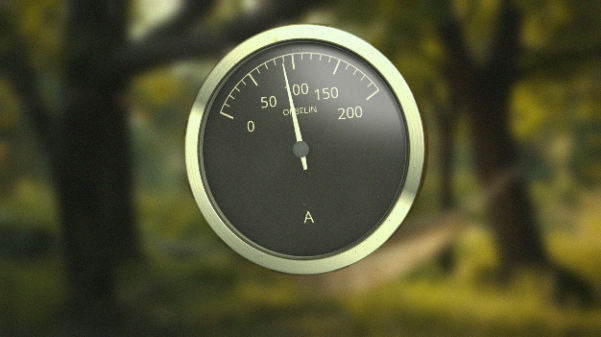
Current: 90 A
